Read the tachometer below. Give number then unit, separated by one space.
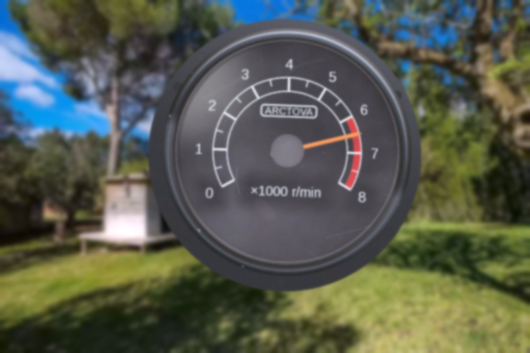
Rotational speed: 6500 rpm
